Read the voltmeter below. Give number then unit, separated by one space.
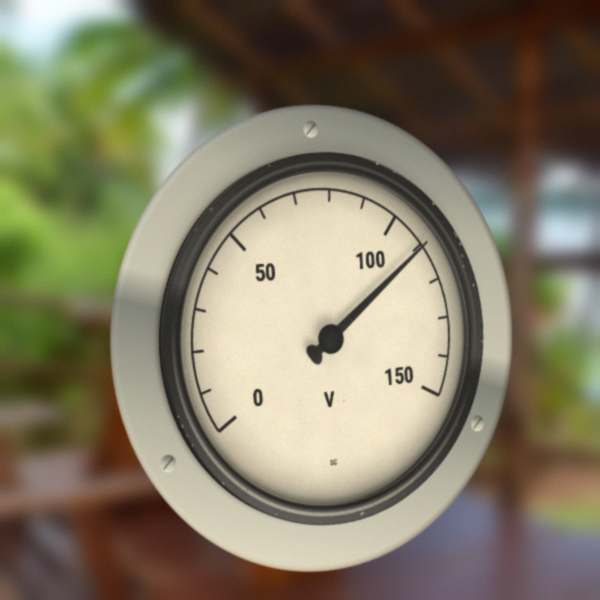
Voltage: 110 V
